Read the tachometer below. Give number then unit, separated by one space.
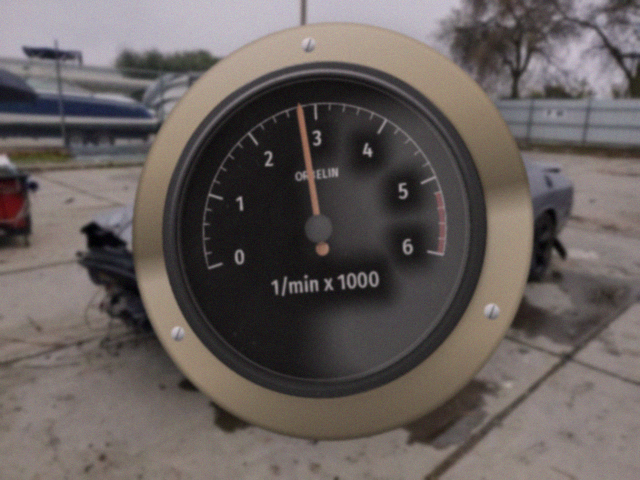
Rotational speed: 2800 rpm
